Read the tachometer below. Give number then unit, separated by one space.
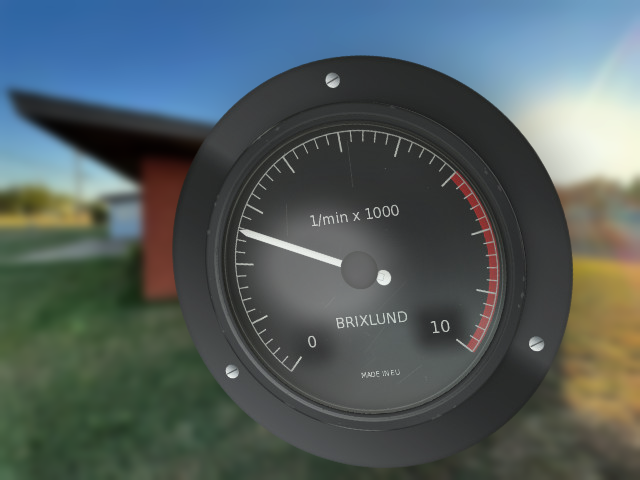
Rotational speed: 2600 rpm
